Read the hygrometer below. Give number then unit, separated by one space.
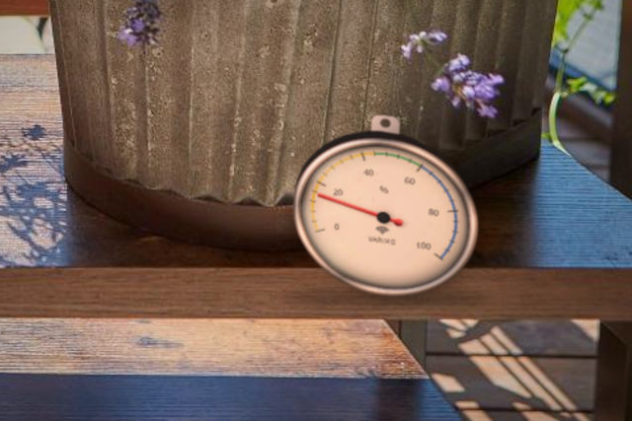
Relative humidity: 16 %
